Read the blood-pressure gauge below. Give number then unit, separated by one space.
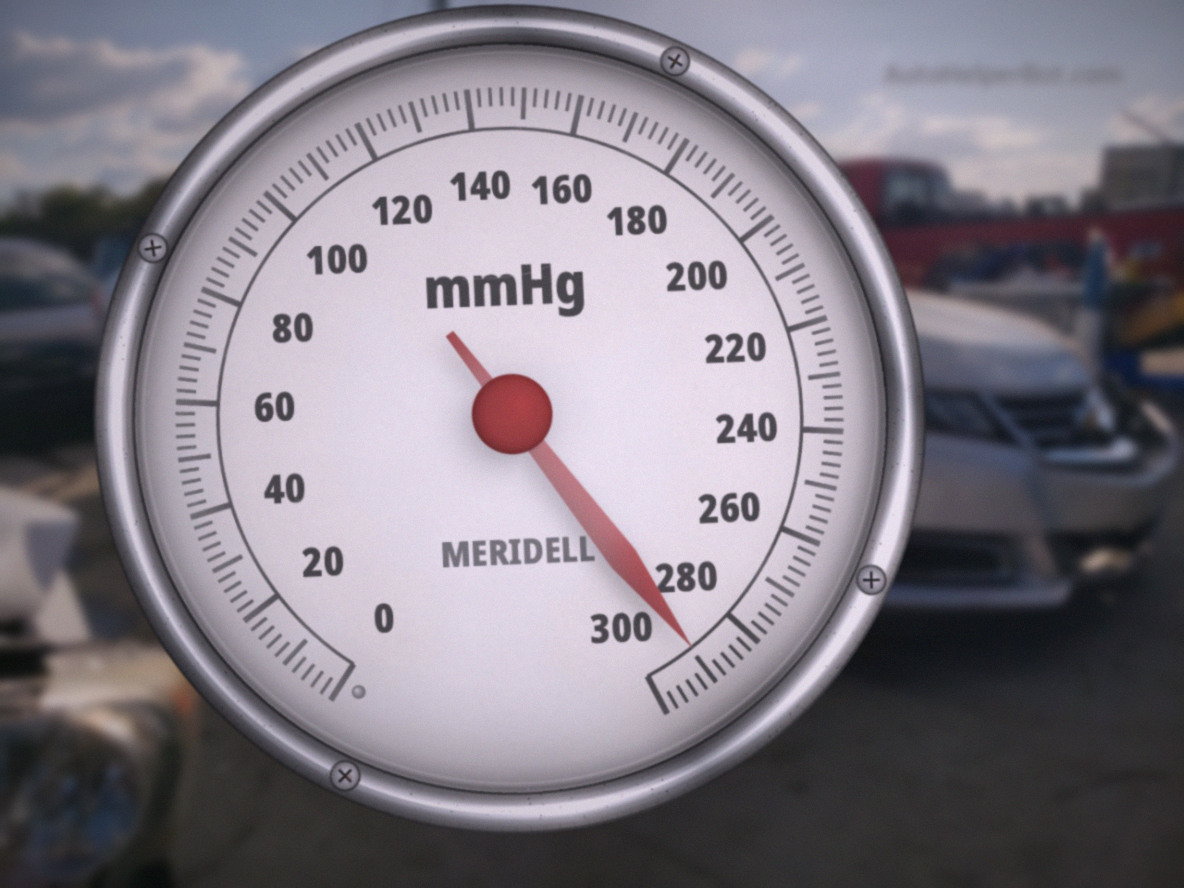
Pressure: 290 mmHg
